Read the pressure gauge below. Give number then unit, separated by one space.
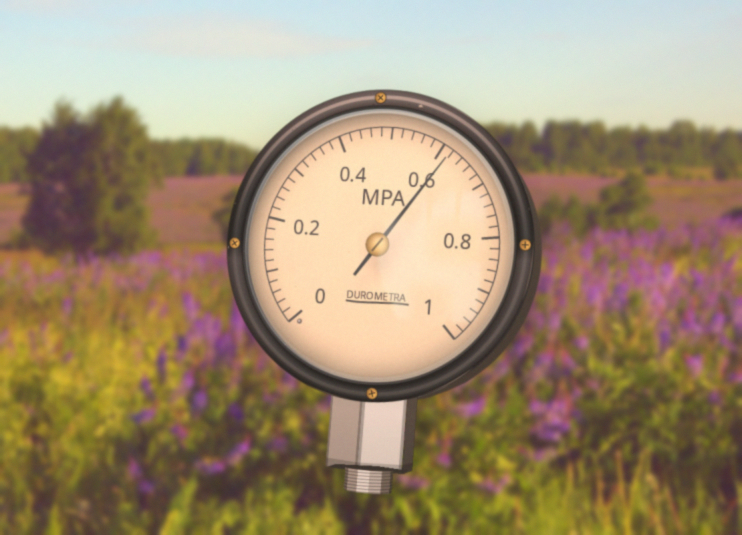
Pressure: 0.62 MPa
